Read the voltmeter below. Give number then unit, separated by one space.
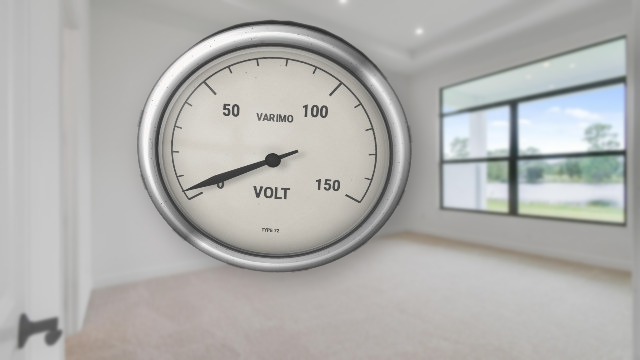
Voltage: 5 V
